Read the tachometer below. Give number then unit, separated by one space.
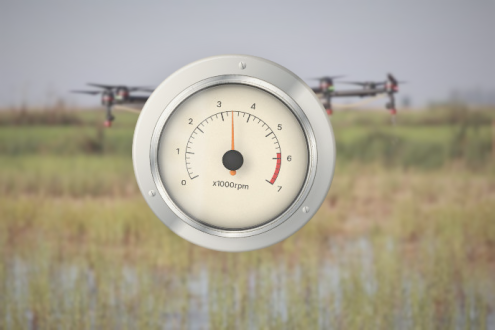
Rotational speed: 3400 rpm
